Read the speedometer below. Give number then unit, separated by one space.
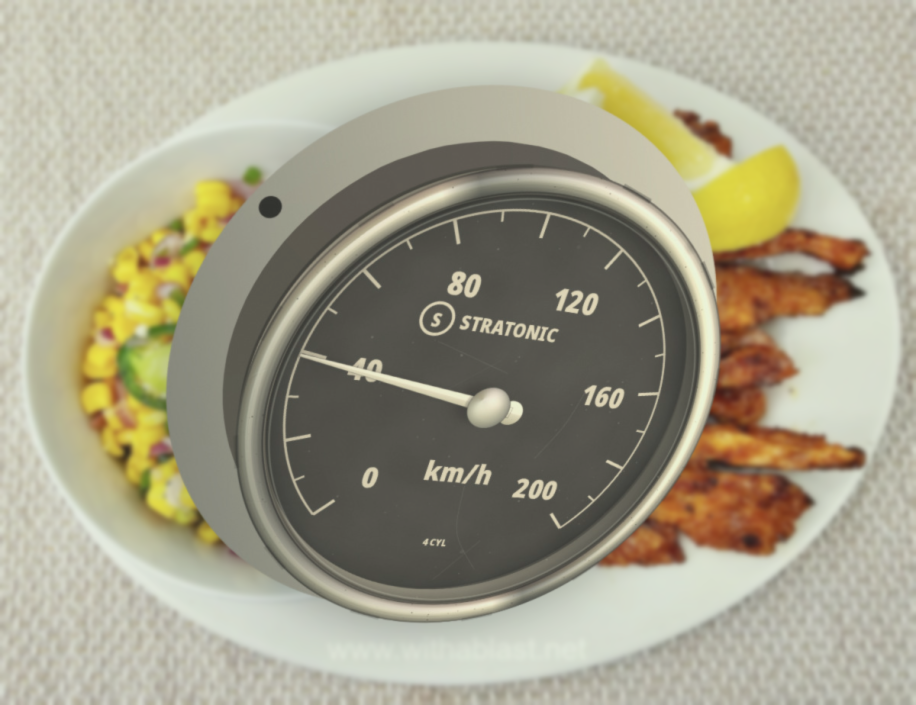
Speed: 40 km/h
